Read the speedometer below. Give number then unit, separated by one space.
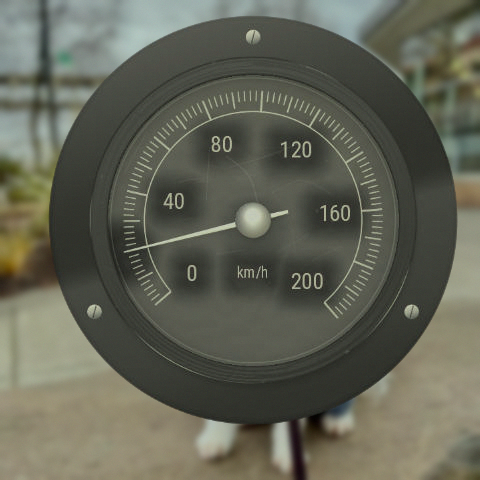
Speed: 20 km/h
